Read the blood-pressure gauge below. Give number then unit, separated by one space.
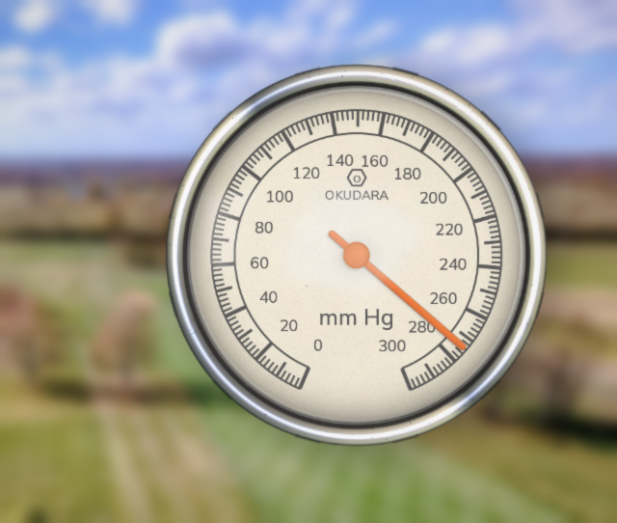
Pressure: 274 mmHg
